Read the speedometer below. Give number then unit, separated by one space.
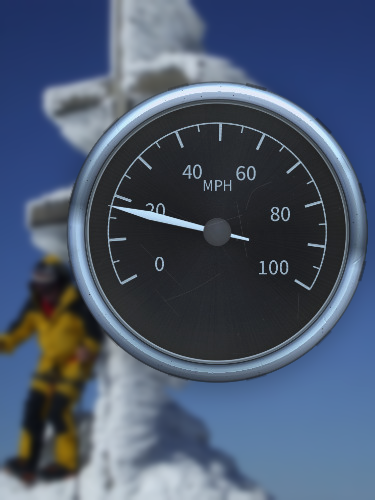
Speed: 17.5 mph
